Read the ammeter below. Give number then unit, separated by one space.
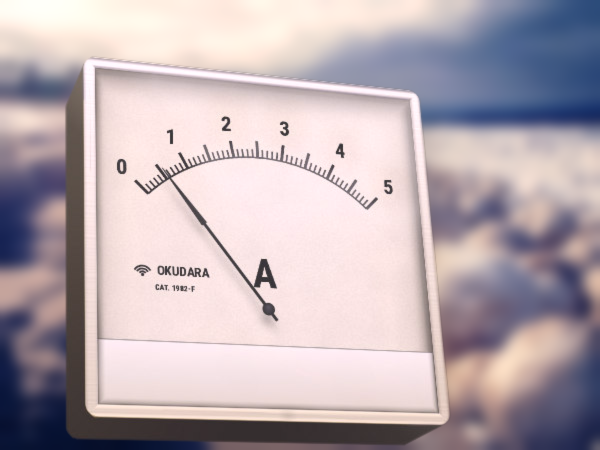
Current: 0.5 A
